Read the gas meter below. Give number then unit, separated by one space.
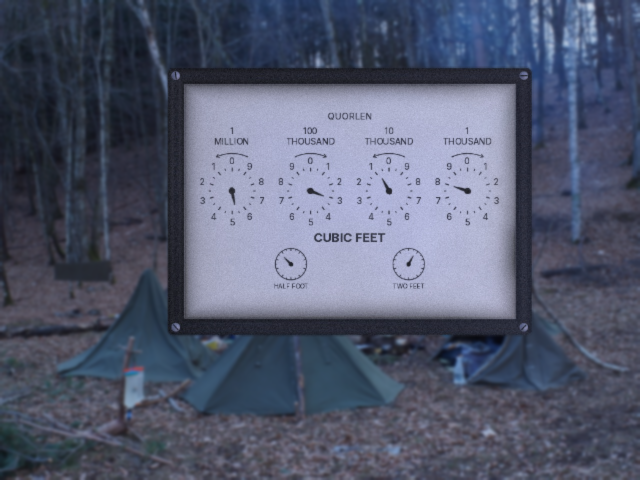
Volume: 530800 ft³
